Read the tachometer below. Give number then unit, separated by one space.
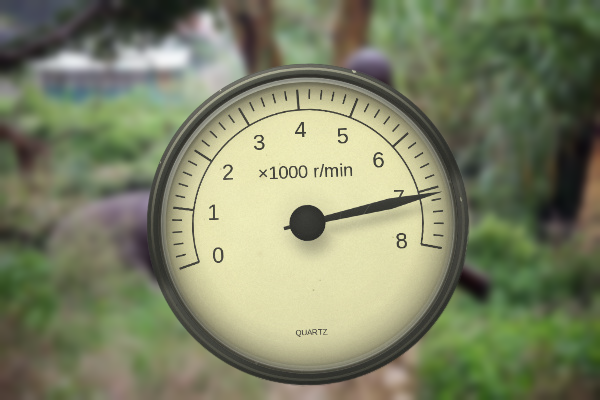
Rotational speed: 7100 rpm
